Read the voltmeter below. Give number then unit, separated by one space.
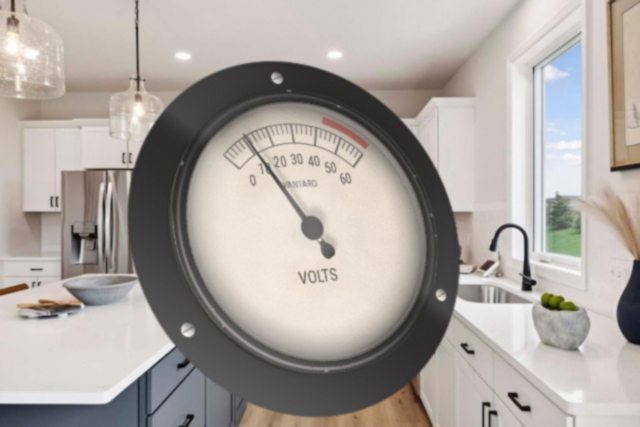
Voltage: 10 V
